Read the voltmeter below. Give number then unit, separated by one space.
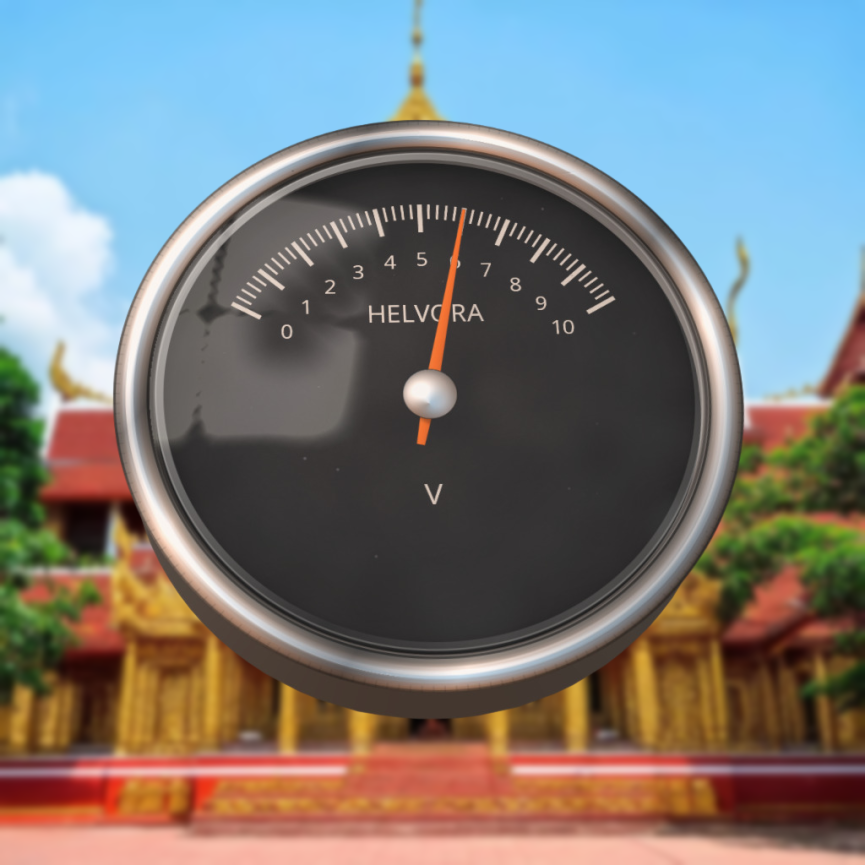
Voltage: 6 V
